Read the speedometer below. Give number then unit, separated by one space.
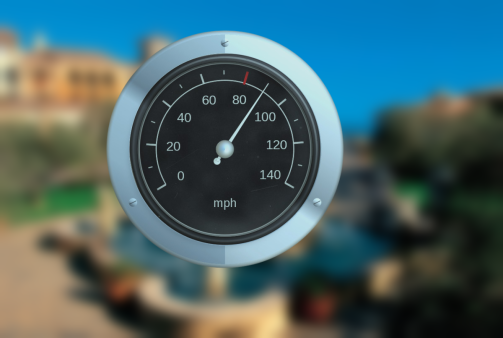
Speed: 90 mph
